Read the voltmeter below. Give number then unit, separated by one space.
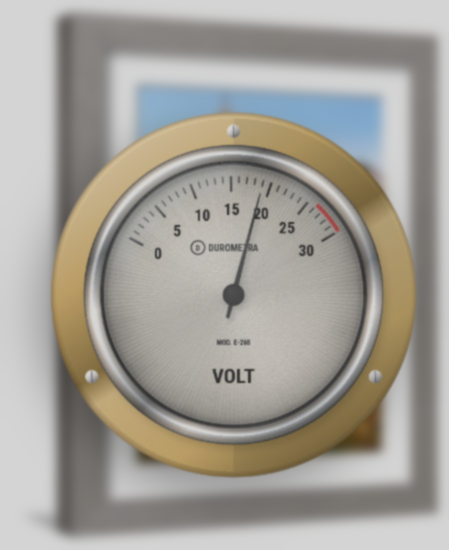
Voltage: 19 V
